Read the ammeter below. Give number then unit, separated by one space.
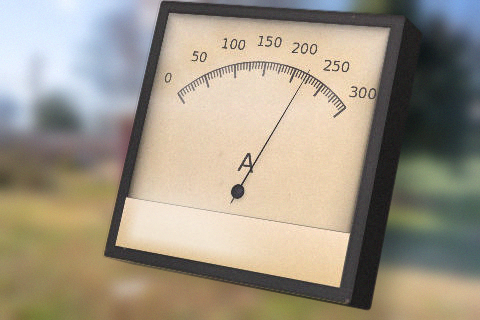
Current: 225 A
